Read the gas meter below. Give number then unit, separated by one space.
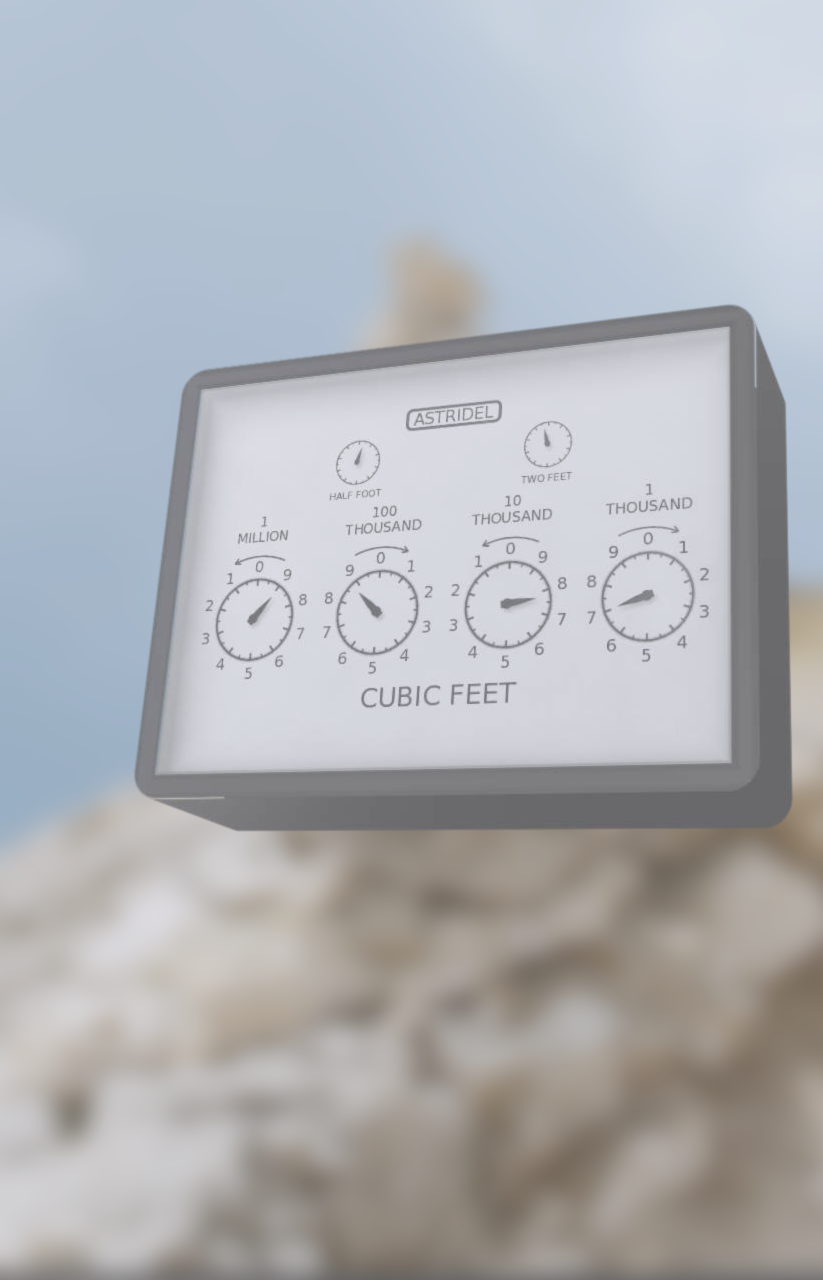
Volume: 887700 ft³
